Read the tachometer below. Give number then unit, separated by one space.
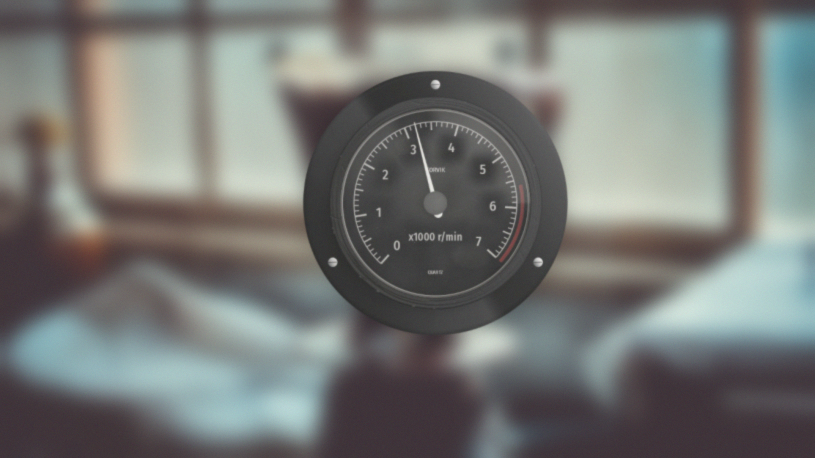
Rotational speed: 3200 rpm
